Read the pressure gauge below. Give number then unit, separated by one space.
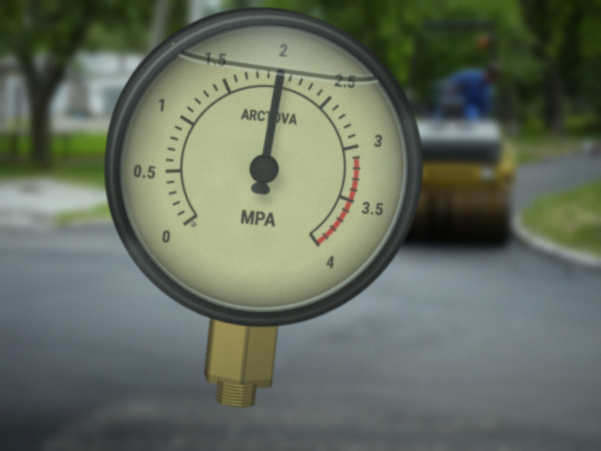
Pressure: 2 MPa
